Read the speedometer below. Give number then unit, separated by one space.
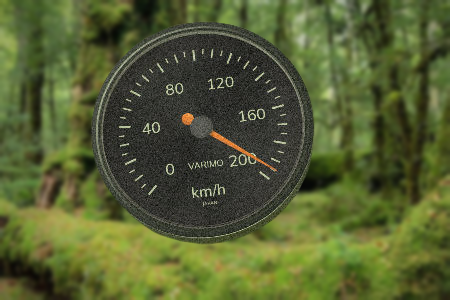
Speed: 195 km/h
